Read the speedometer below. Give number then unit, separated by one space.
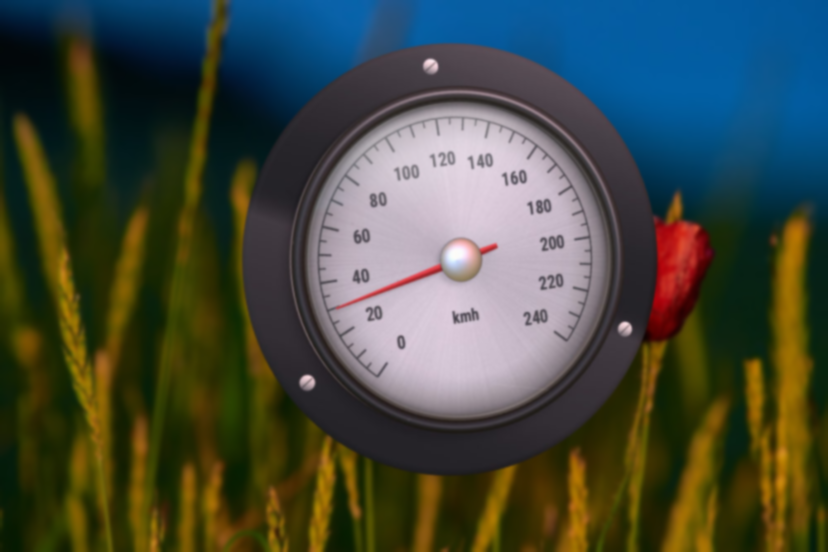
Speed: 30 km/h
